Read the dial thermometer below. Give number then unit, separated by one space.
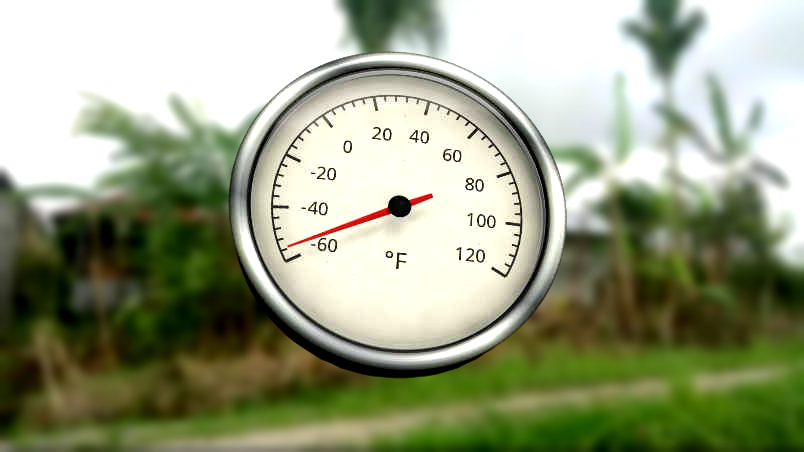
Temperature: -56 °F
